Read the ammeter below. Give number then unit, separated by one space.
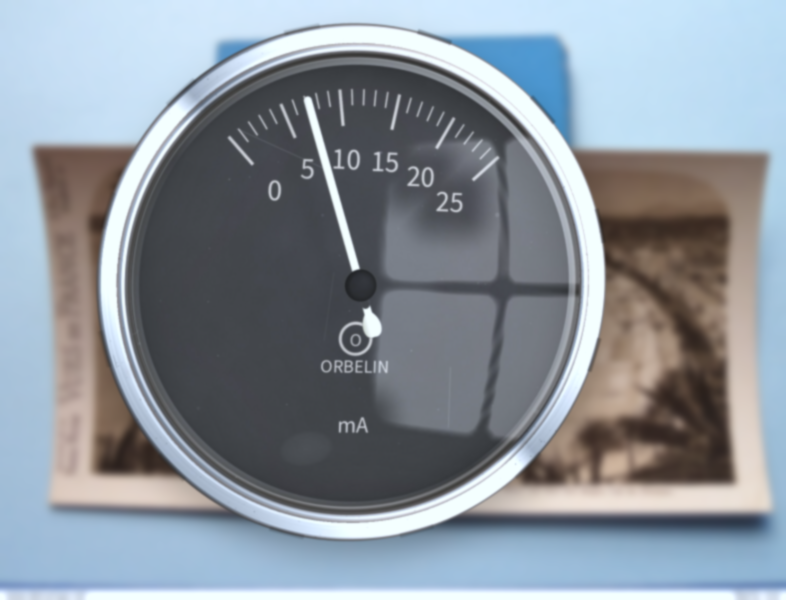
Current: 7 mA
